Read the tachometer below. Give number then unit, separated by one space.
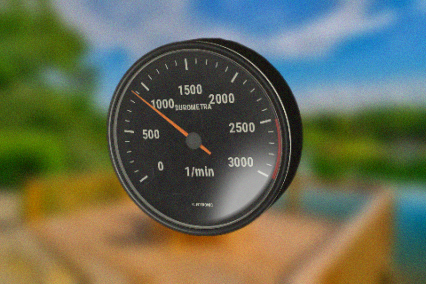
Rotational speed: 900 rpm
